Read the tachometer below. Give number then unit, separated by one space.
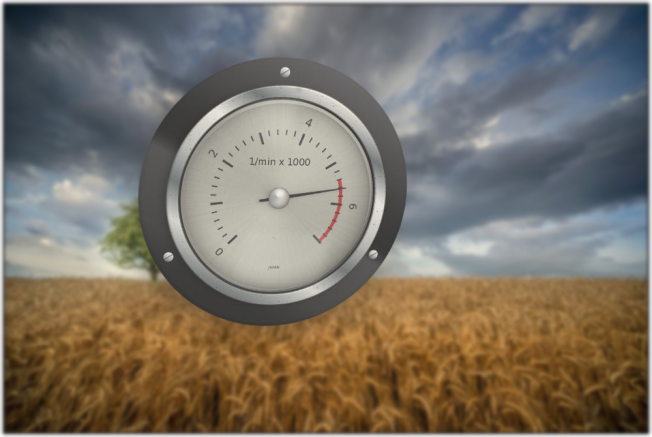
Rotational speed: 5600 rpm
